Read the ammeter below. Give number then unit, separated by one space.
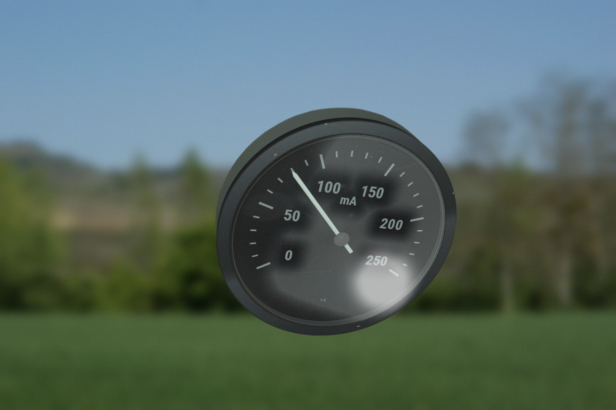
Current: 80 mA
